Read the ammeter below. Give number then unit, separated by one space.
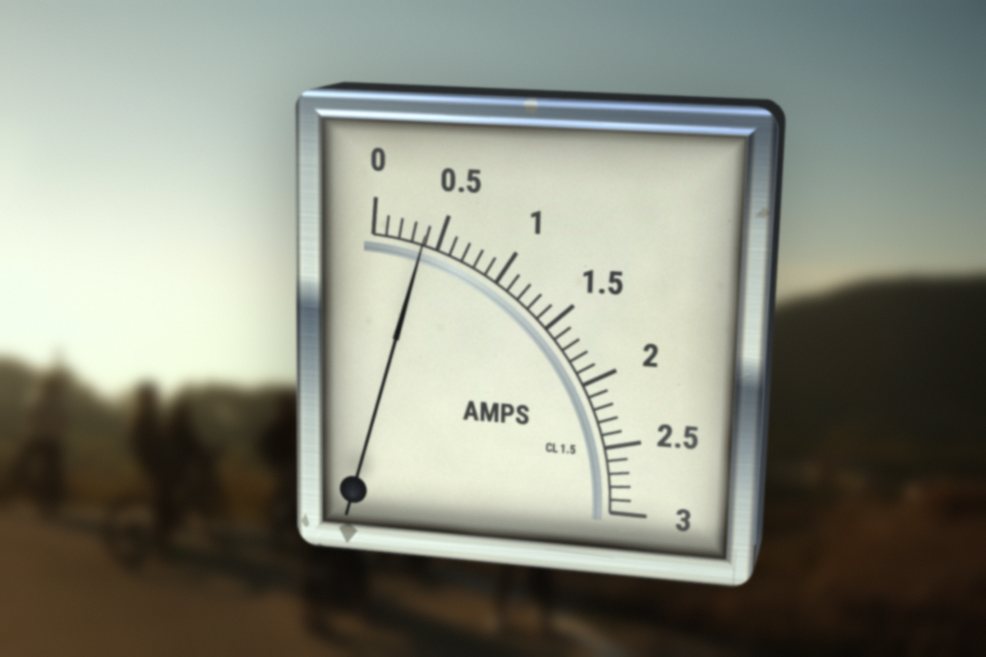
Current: 0.4 A
